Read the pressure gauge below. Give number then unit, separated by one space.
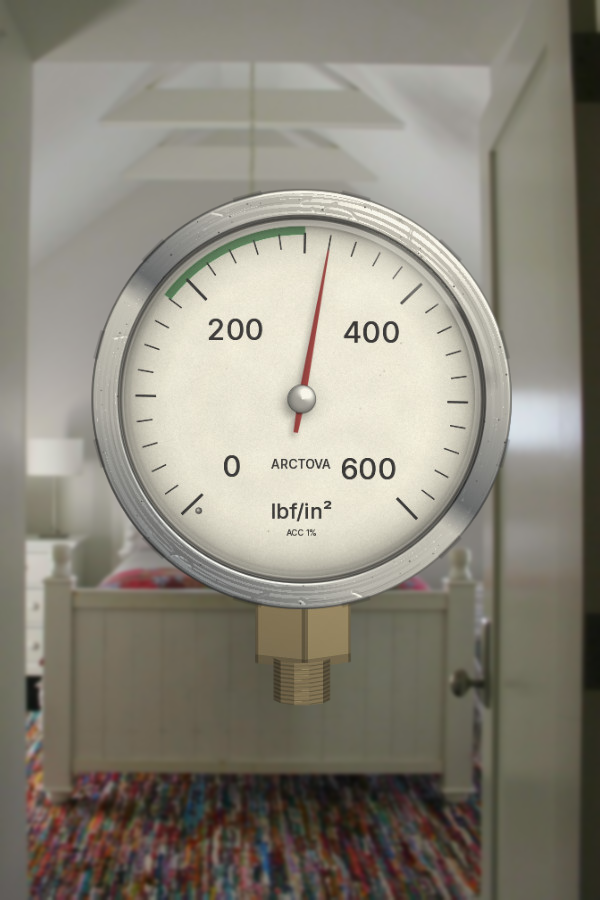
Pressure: 320 psi
